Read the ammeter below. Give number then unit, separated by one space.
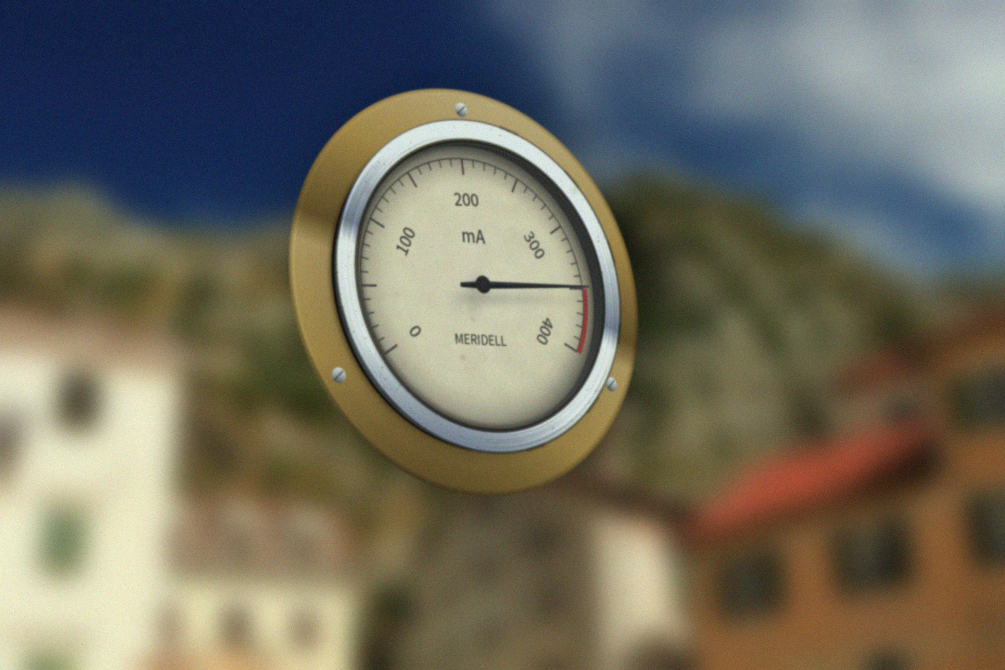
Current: 350 mA
